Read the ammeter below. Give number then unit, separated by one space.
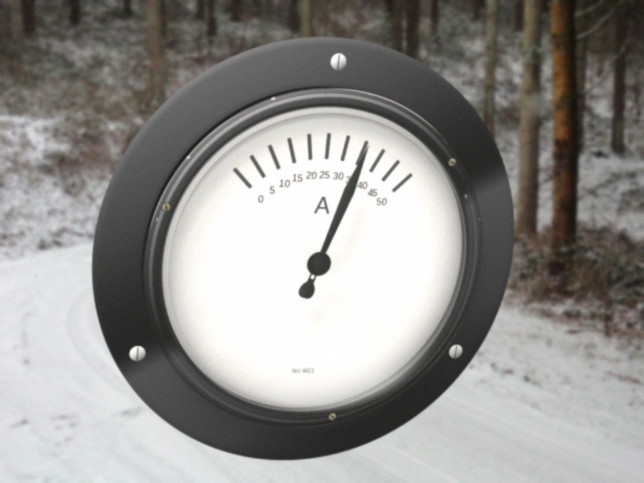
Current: 35 A
